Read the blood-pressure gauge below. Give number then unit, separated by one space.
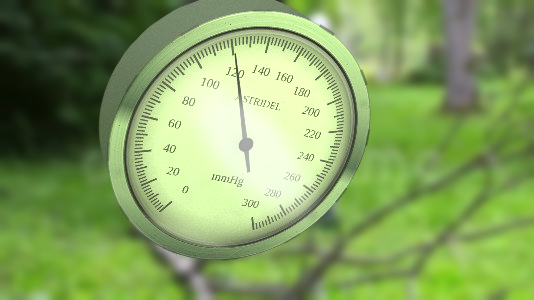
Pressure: 120 mmHg
